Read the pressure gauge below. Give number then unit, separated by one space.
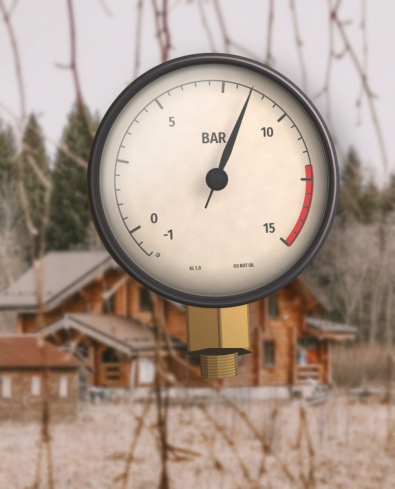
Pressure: 8.5 bar
